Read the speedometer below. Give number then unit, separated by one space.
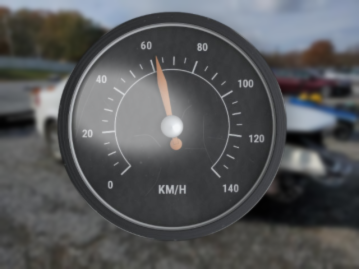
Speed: 62.5 km/h
